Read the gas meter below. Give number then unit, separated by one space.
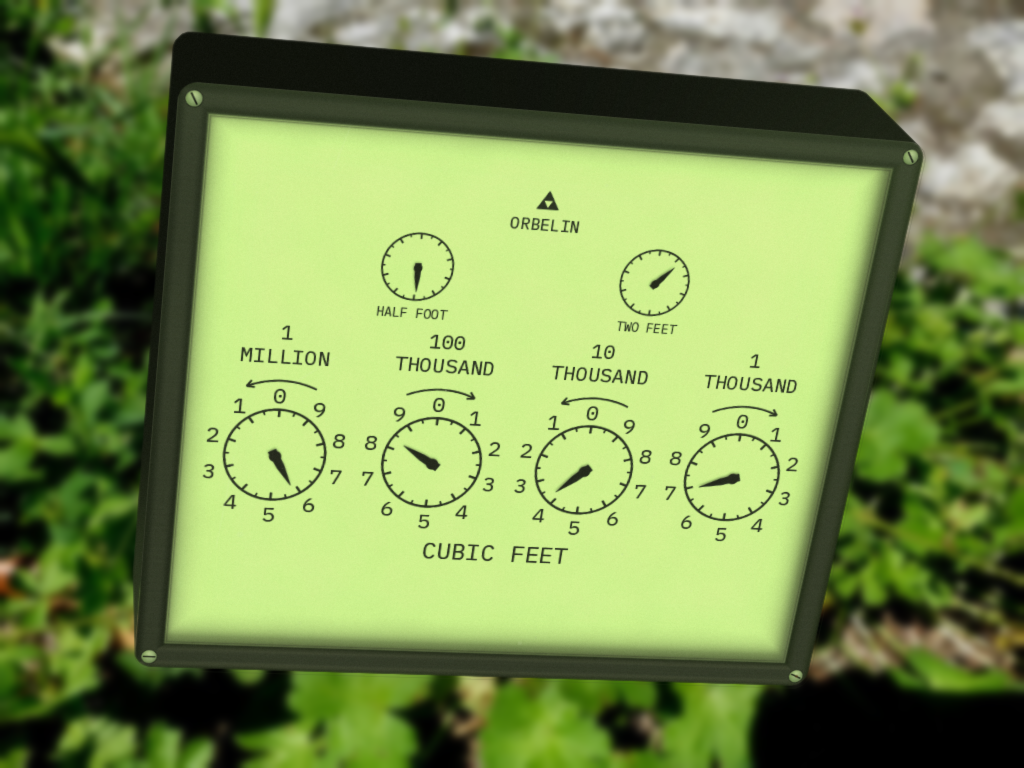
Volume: 583700 ft³
